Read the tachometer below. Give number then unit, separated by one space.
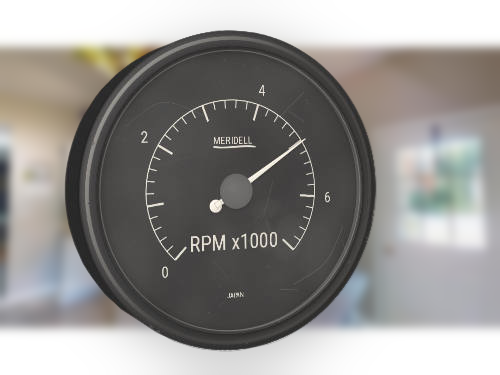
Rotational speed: 5000 rpm
